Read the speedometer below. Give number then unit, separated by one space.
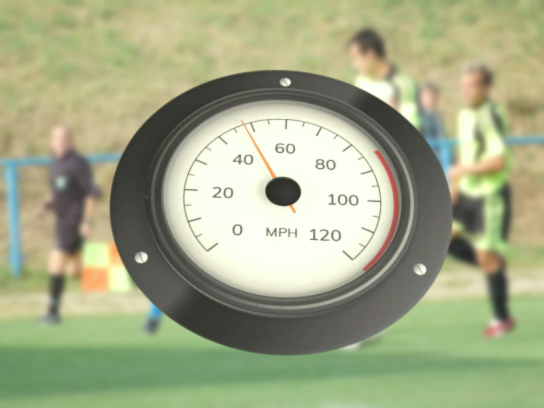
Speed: 47.5 mph
